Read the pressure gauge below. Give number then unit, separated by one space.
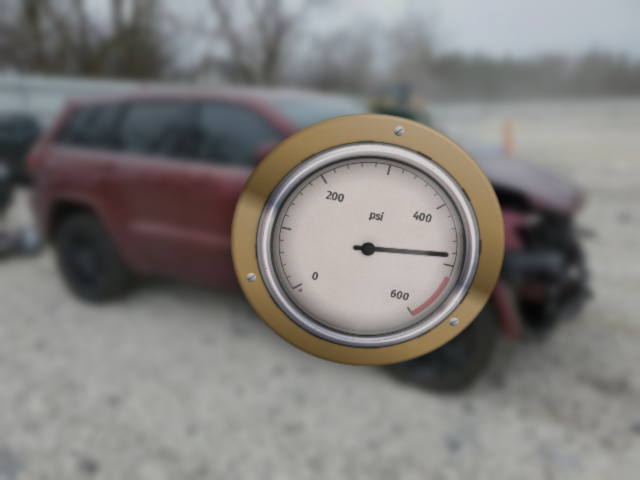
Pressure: 480 psi
